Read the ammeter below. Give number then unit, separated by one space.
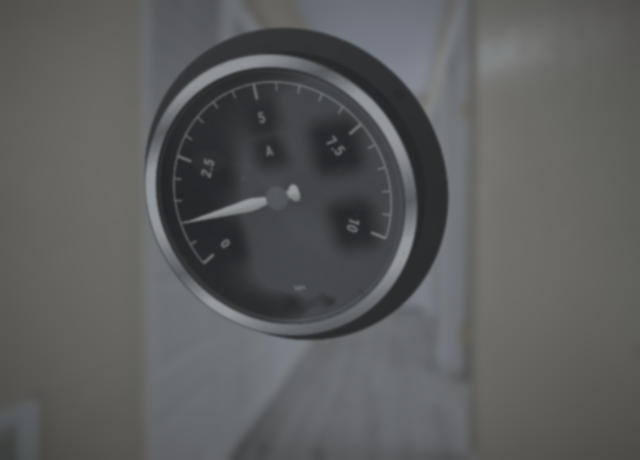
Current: 1 A
